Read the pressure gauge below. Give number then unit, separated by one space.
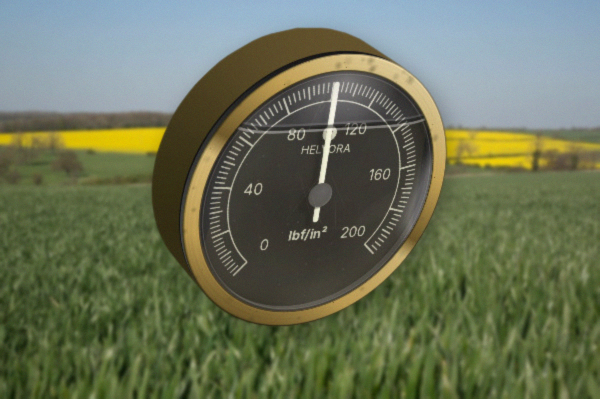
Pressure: 100 psi
